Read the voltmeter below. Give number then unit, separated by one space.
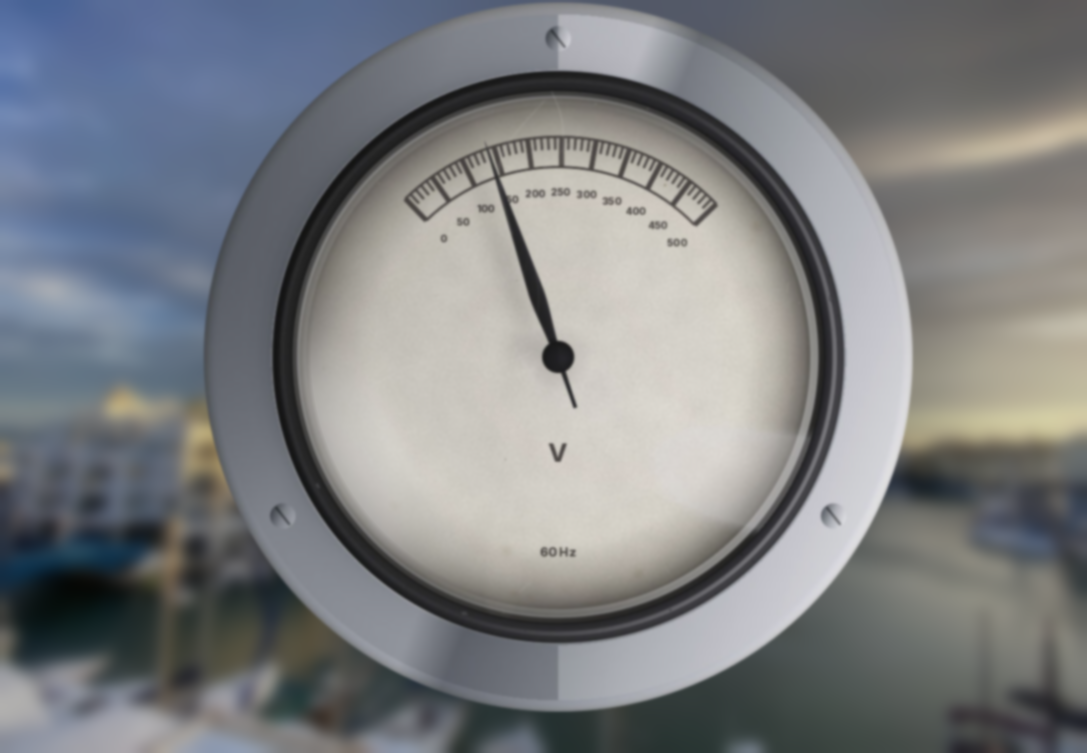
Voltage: 140 V
